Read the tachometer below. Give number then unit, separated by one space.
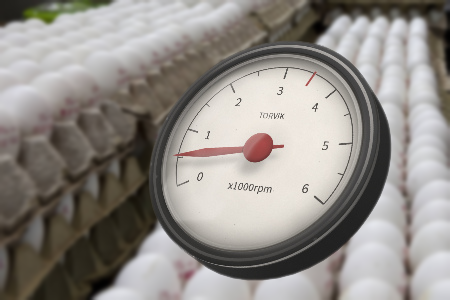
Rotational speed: 500 rpm
